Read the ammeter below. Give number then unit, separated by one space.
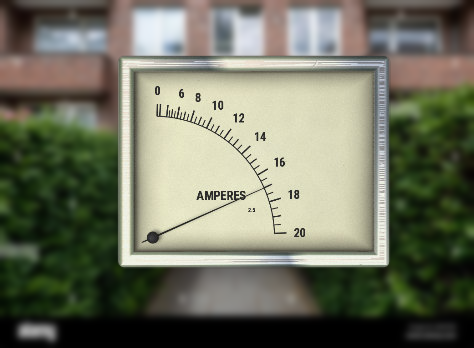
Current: 17 A
